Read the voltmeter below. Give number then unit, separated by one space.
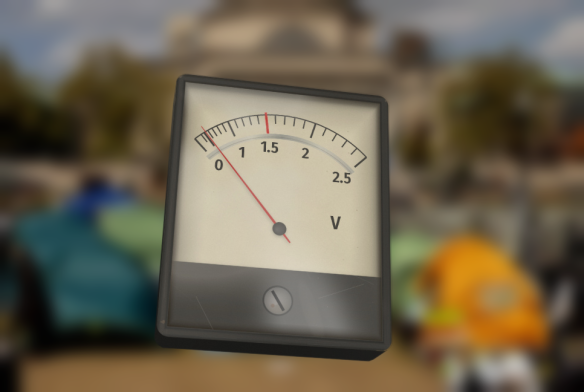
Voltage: 0.5 V
